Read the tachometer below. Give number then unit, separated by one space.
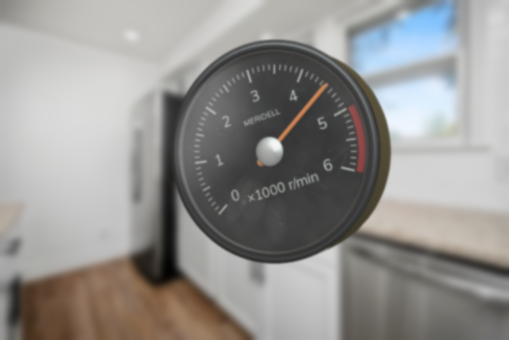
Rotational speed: 4500 rpm
